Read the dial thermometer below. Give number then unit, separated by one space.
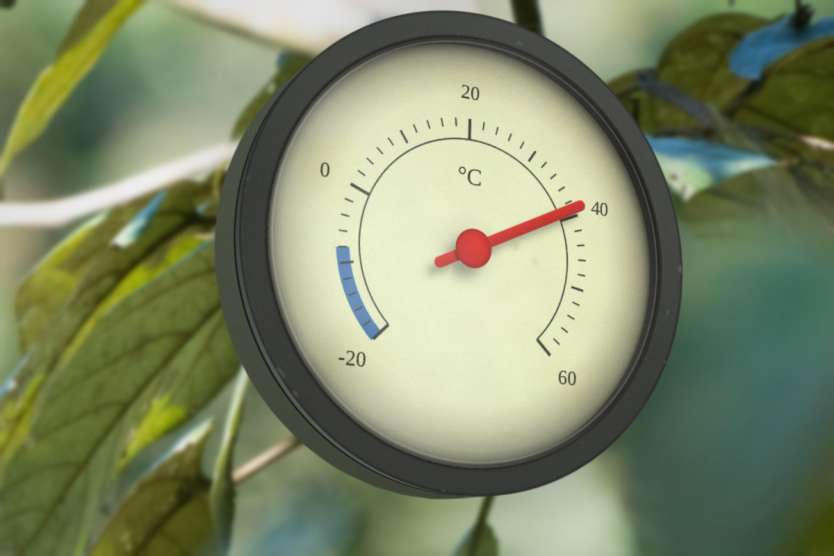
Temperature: 39 °C
